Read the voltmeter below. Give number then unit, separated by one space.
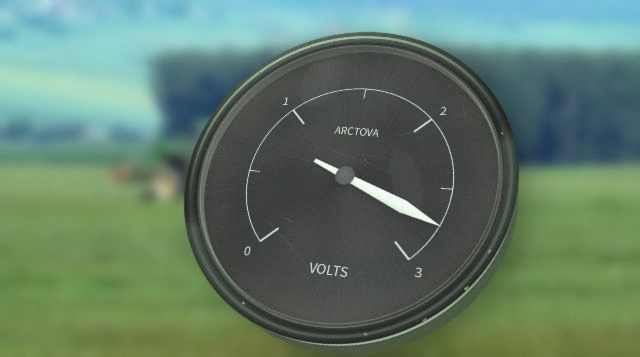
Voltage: 2.75 V
